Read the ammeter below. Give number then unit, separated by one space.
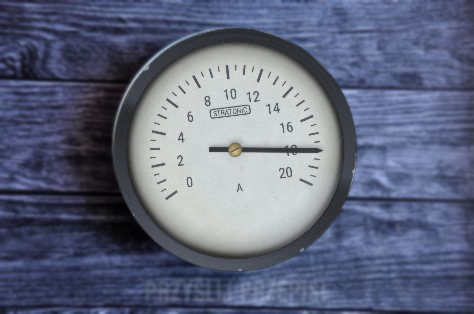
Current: 18 A
